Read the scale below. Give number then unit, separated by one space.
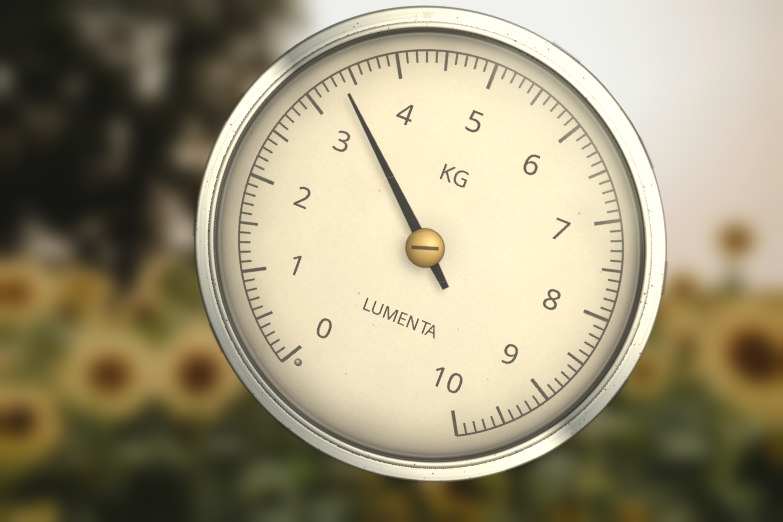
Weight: 3.4 kg
